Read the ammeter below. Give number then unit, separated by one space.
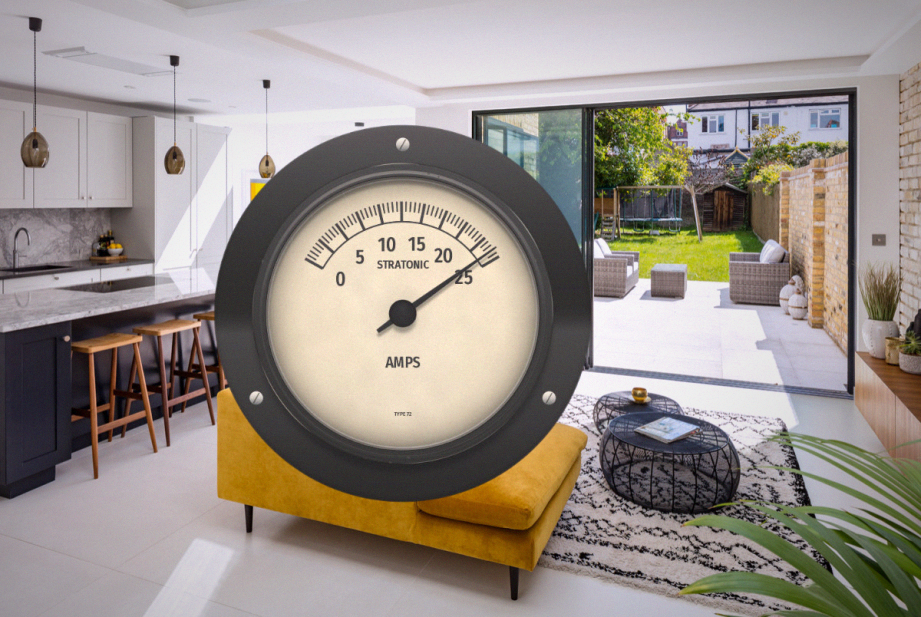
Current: 24 A
